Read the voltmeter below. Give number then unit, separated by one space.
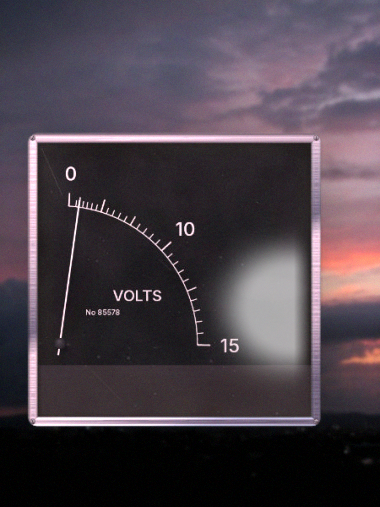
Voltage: 2.5 V
